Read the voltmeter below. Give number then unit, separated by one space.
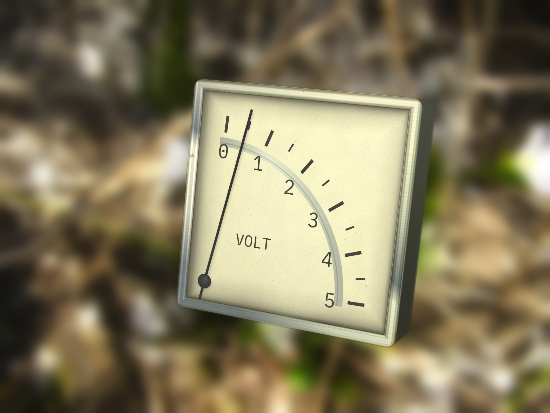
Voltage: 0.5 V
